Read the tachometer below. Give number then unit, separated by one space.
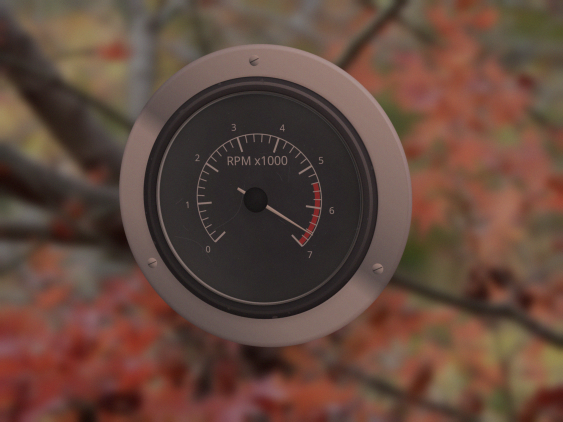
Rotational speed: 6600 rpm
